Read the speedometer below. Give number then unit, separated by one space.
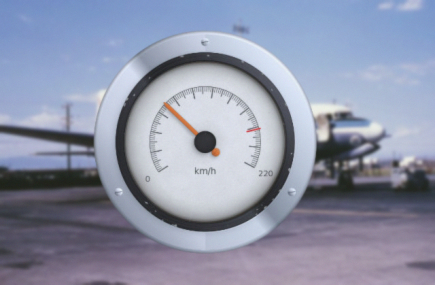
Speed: 70 km/h
